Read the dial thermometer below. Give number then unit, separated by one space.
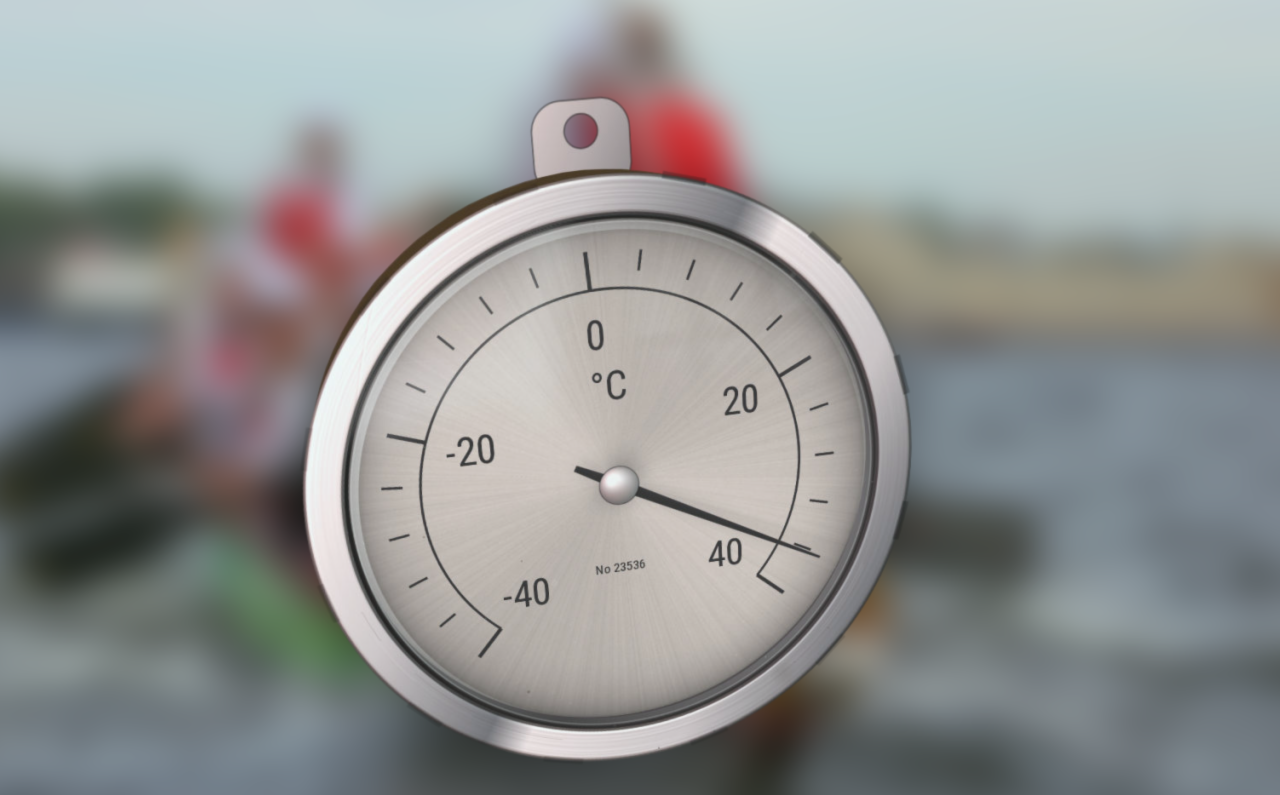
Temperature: 36 °C
